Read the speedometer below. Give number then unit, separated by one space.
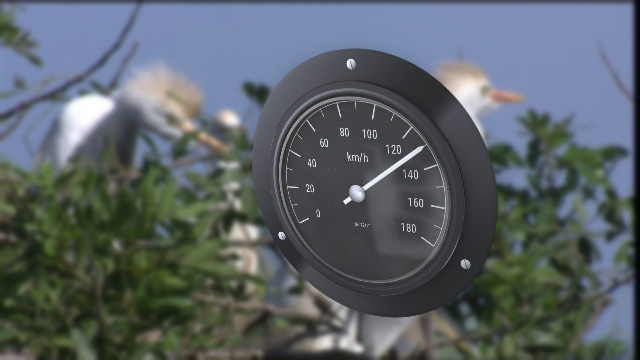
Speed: 130 km/h
